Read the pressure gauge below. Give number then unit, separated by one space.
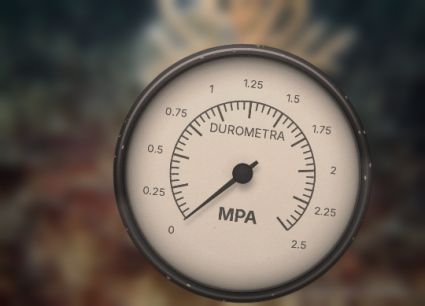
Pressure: 0 MPa
